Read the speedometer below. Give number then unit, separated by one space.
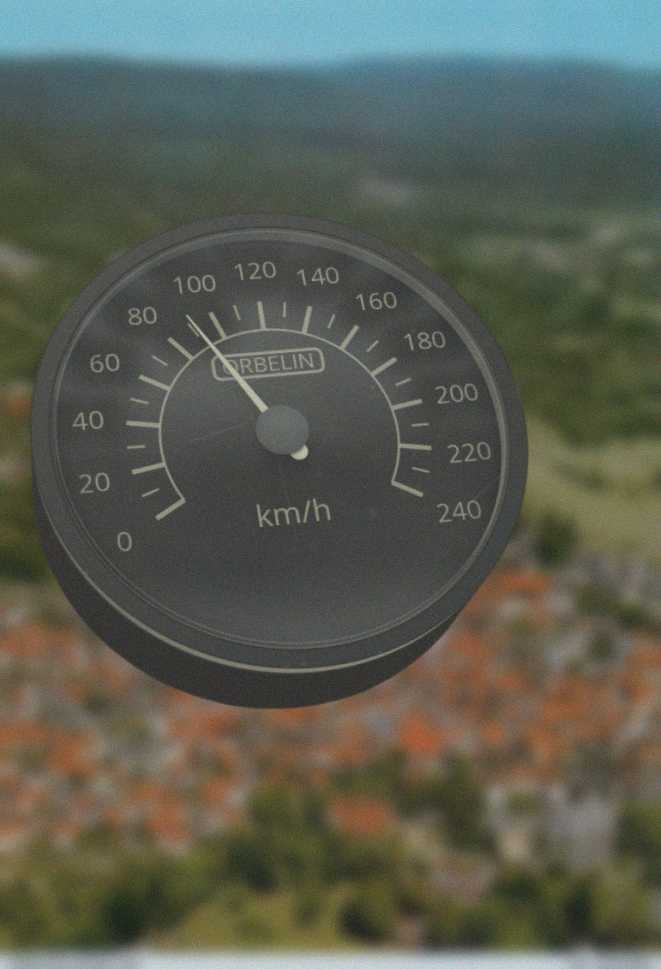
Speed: 90 km/h
